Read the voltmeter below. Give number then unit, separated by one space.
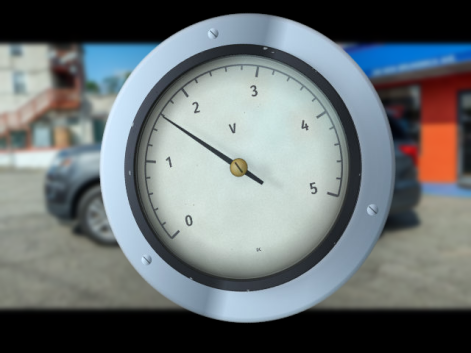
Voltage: 1.6 V
